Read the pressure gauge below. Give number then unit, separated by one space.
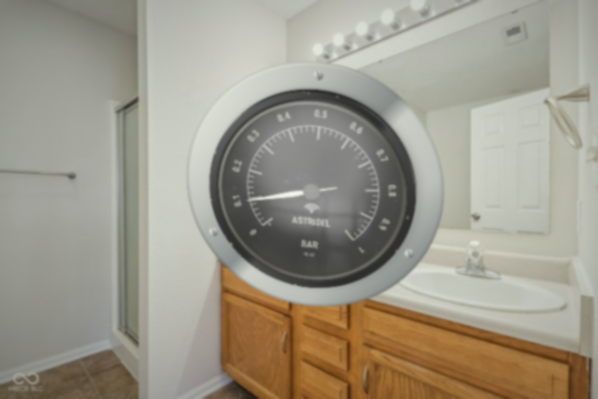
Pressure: 0.1 bar
